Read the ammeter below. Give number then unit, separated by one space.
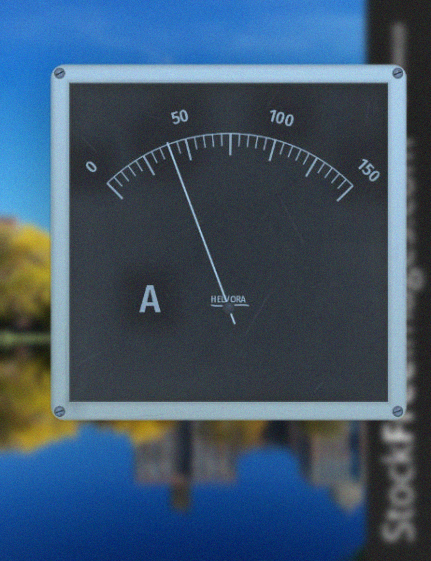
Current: 40 A
